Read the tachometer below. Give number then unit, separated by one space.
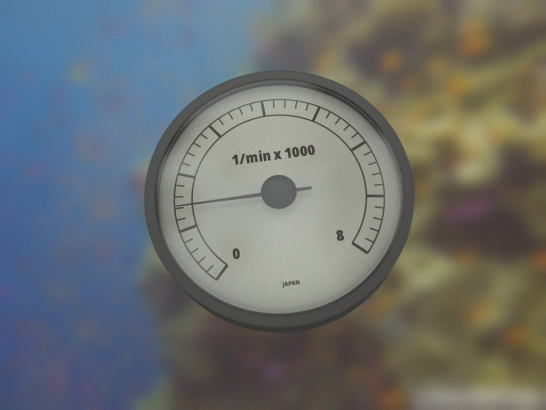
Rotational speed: 1400 rpm
